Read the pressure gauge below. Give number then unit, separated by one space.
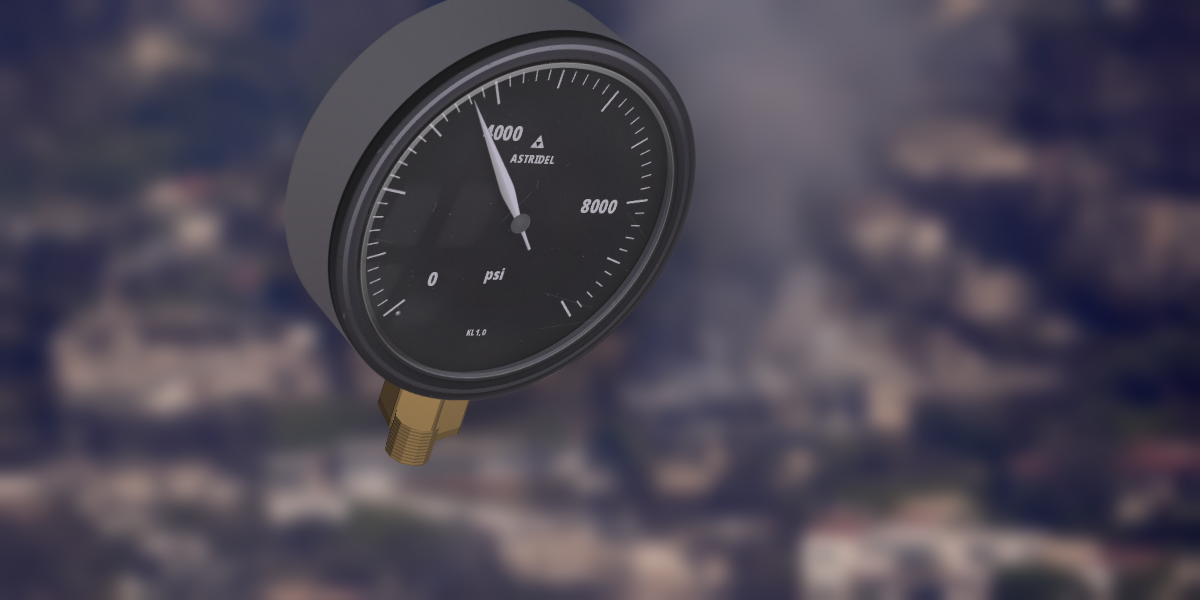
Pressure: 3600 psi
